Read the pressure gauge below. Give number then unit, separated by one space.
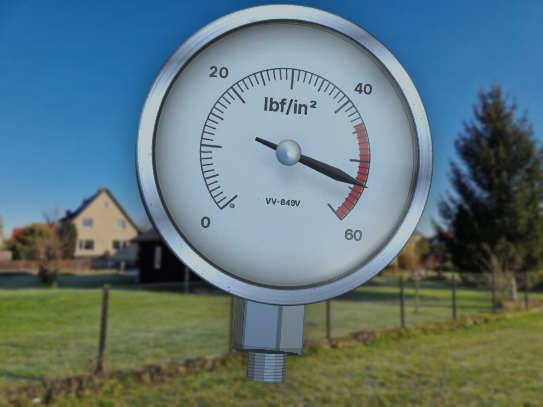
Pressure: 54 psi
